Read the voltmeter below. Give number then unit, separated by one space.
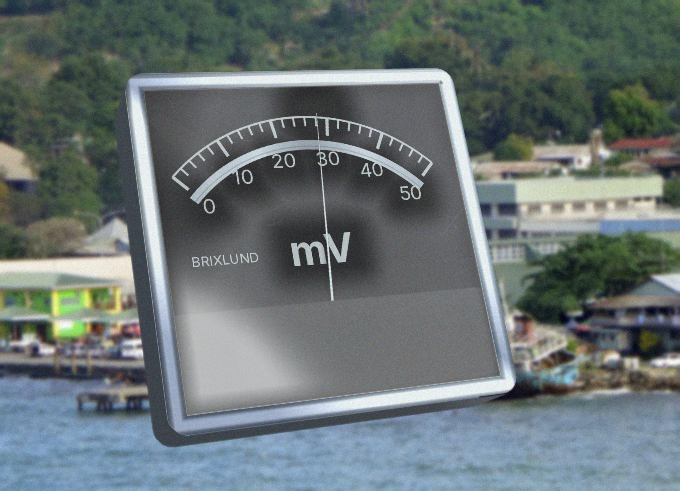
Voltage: 28 mV
